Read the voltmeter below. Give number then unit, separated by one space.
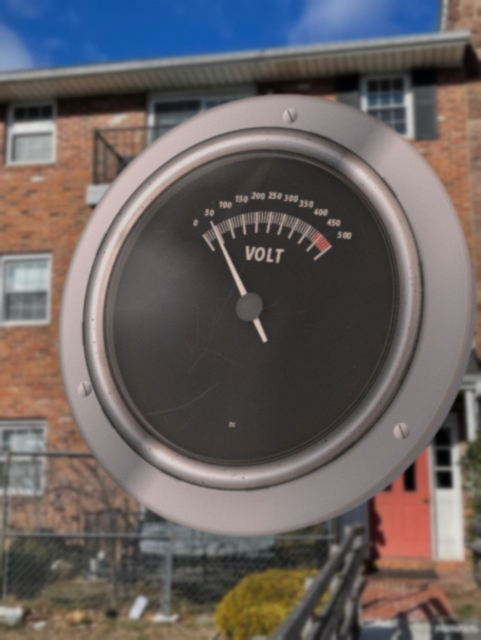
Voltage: 50 V
